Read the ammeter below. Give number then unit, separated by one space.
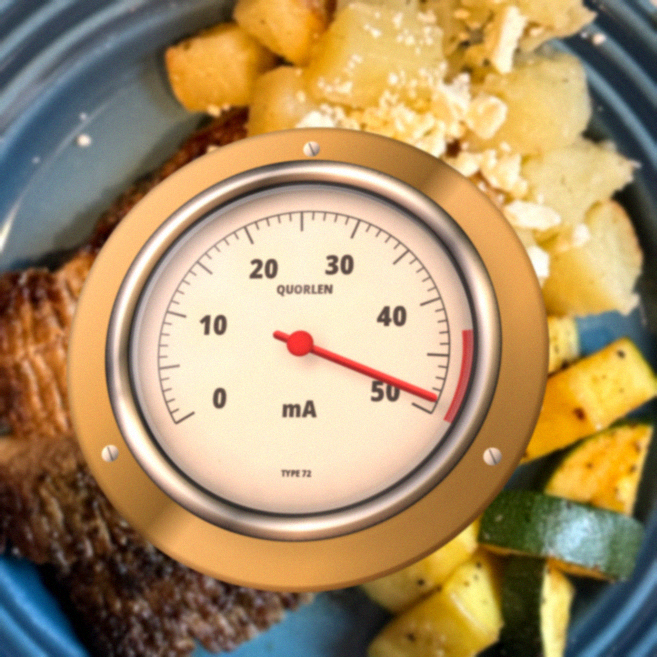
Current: 49 mA
